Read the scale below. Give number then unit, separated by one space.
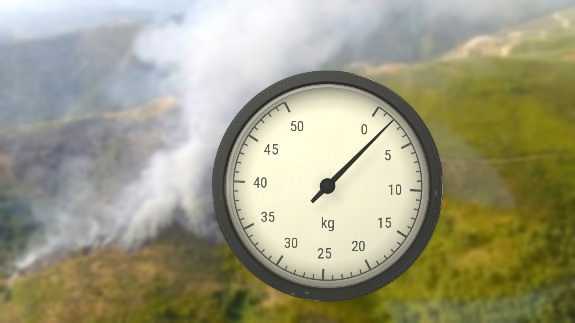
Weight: 2 kg
